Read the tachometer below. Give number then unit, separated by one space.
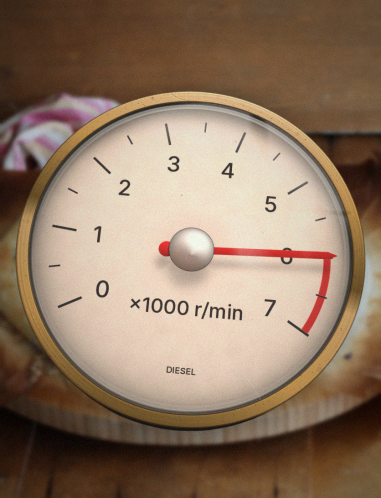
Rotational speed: 6000 rpm
